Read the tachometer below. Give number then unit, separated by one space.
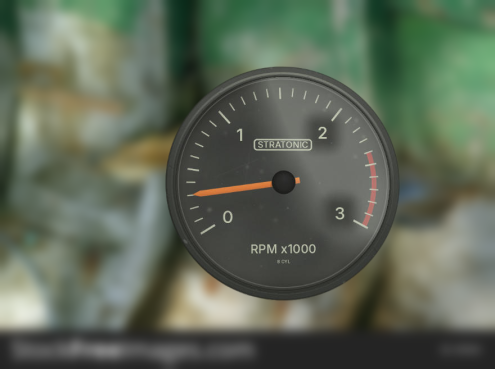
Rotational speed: 300 rpm
